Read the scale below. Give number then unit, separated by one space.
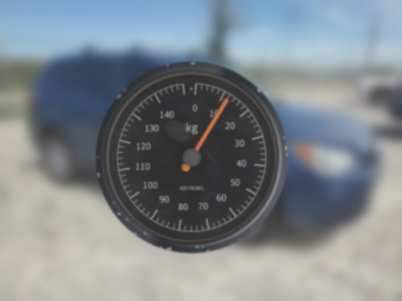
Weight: 12 kg
